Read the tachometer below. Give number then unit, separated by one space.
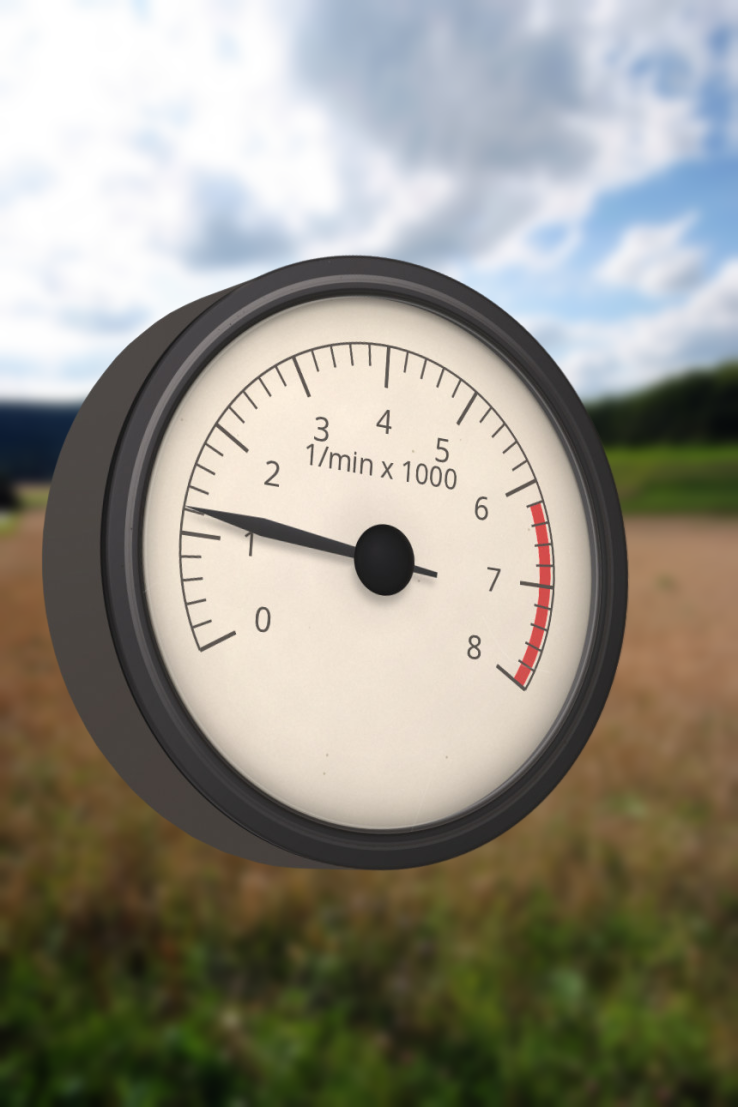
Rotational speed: 1200 rpm
